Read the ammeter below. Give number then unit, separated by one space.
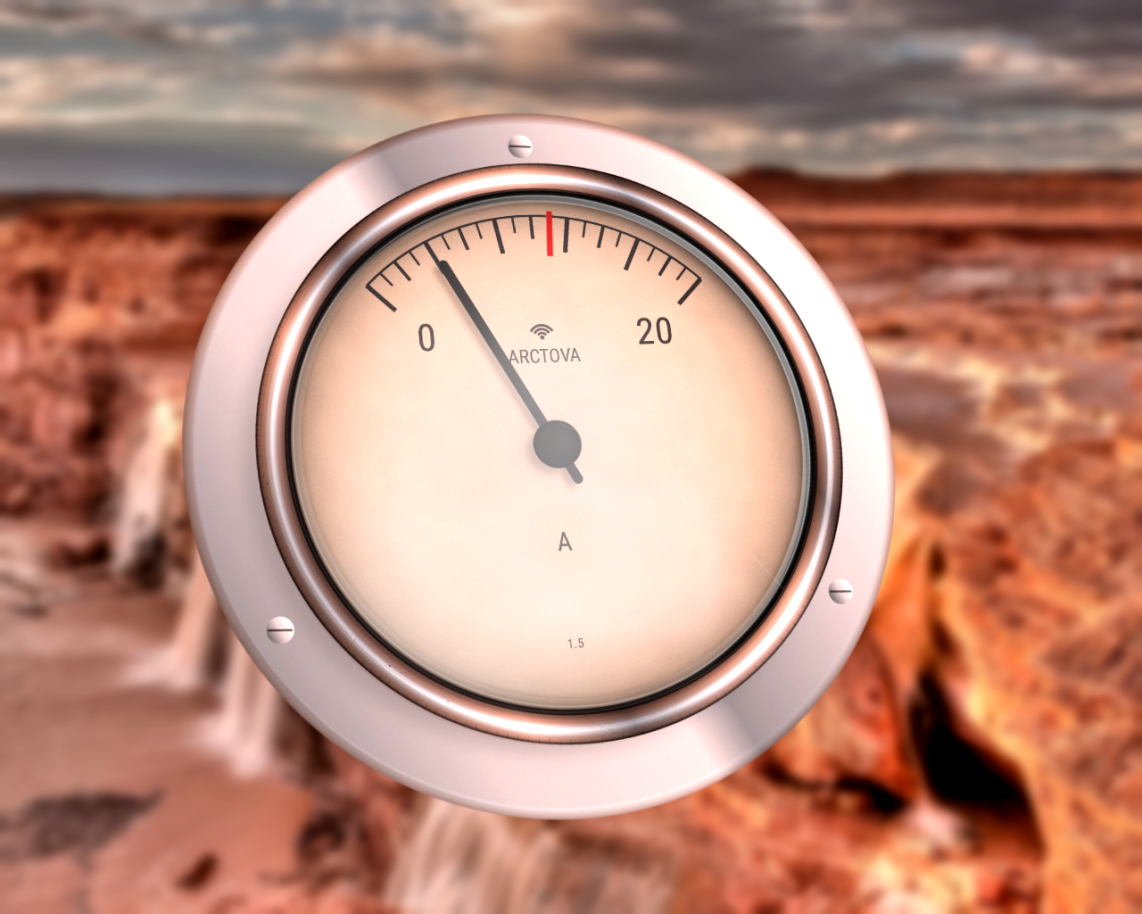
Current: 4 A
